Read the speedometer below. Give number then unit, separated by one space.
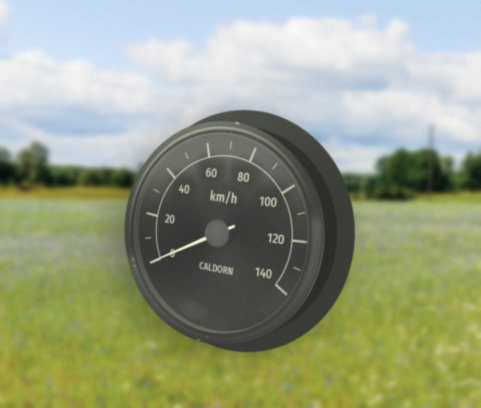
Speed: 0 km/h
